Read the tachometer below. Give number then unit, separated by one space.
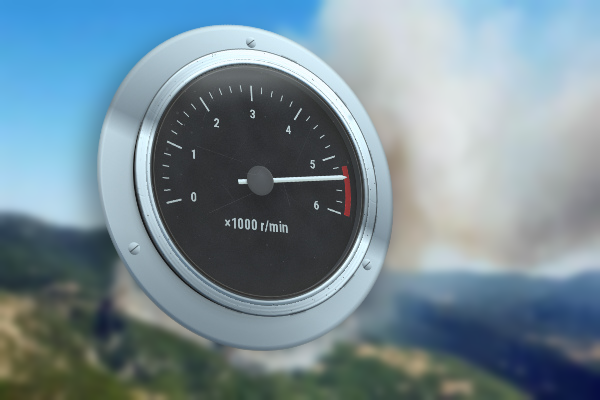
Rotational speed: 5400 rpm
